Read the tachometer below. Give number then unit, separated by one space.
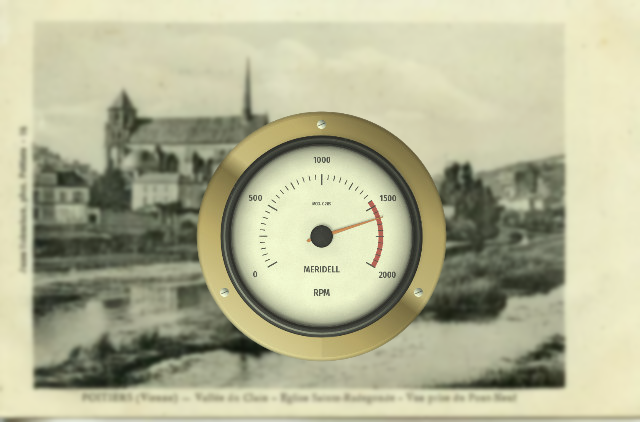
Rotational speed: 1600 rpm
